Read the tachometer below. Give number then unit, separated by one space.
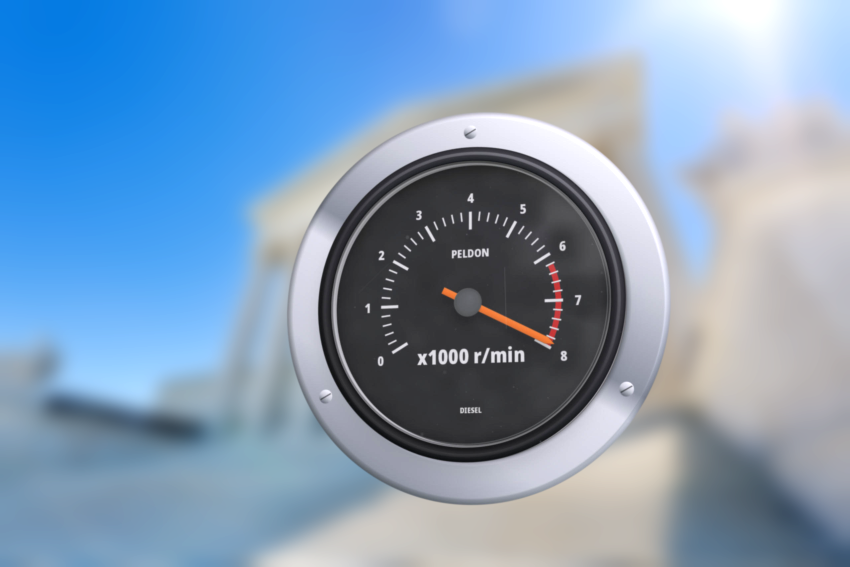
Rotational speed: 7900 rpm
